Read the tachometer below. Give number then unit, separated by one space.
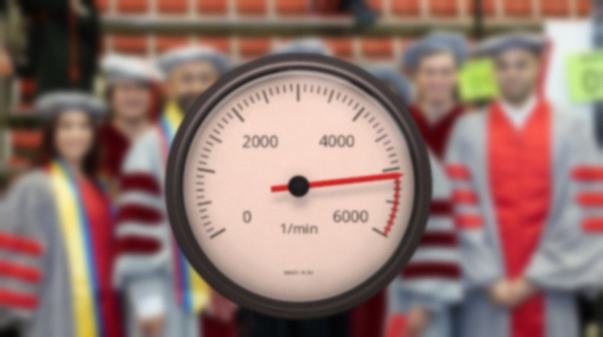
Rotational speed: 5100 rpm
